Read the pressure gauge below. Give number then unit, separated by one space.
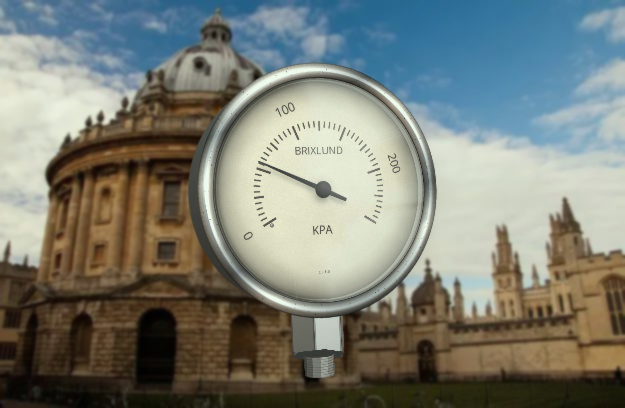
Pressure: 55 kPa
